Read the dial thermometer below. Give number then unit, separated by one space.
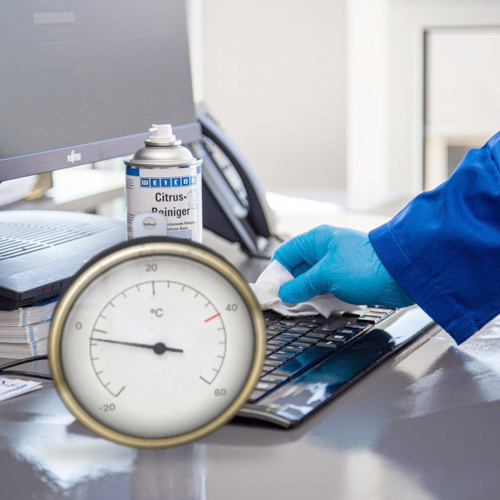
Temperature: -2 °C
